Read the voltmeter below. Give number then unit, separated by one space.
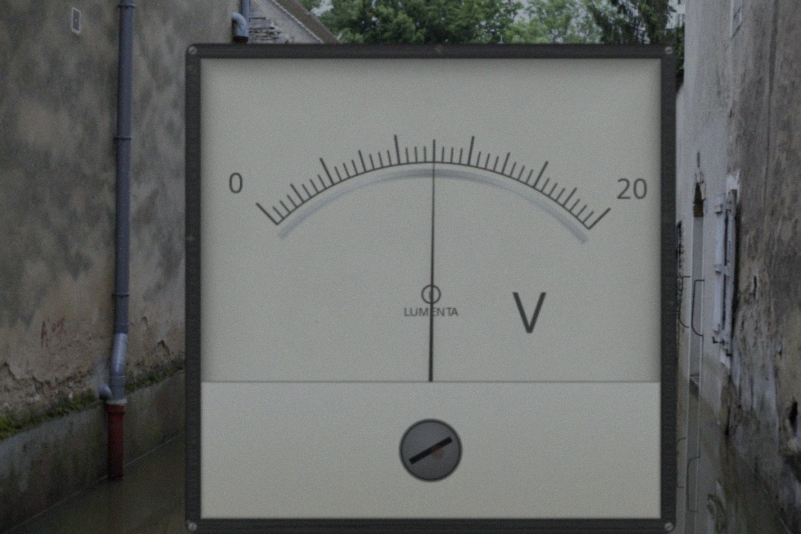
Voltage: 10 V
